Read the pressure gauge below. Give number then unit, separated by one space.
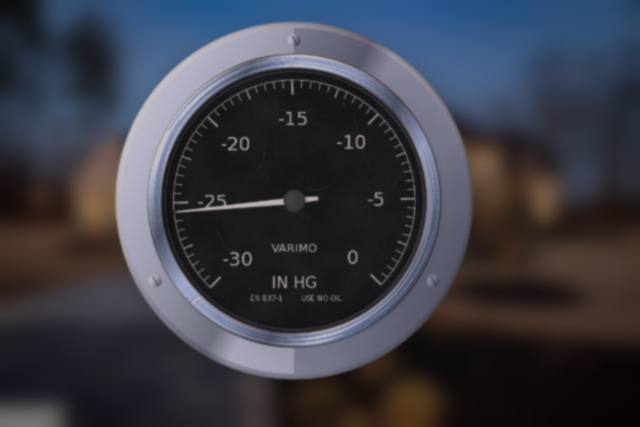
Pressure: -25.5 inHg
